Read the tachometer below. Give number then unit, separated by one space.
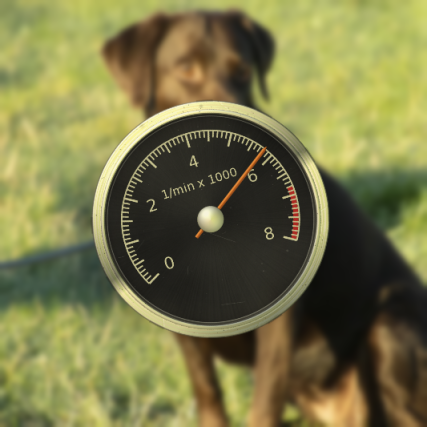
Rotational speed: 5800 rpm
